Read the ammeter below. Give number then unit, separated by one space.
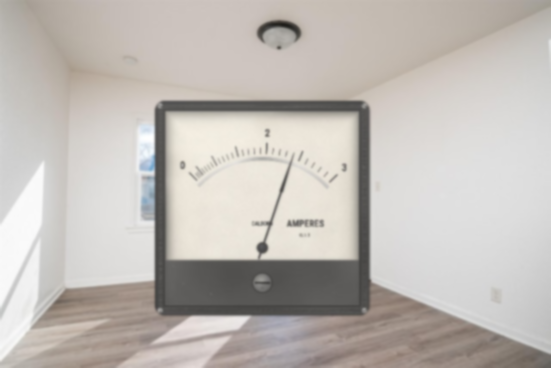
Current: 2.4 A
